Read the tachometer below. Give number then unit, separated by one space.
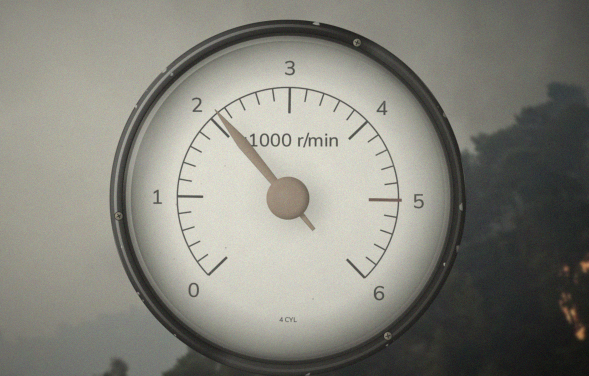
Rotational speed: 2100 rpm
